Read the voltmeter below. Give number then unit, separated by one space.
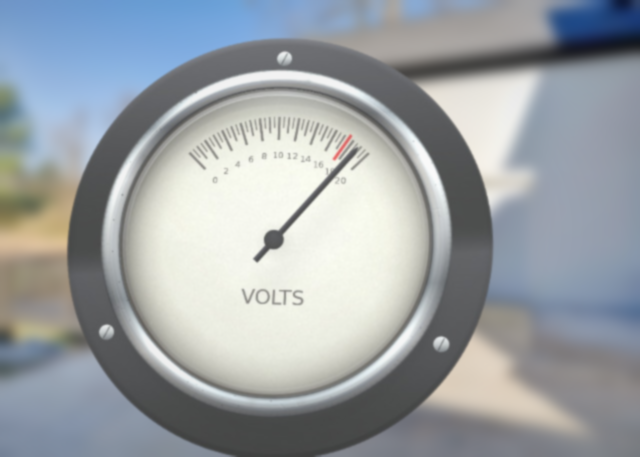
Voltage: 19 V
